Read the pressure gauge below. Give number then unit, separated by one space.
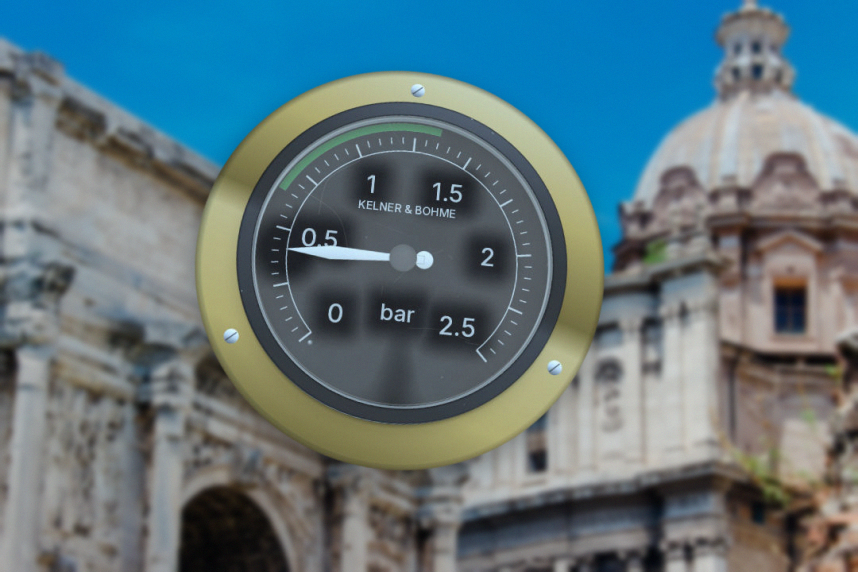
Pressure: 0.4 bar
